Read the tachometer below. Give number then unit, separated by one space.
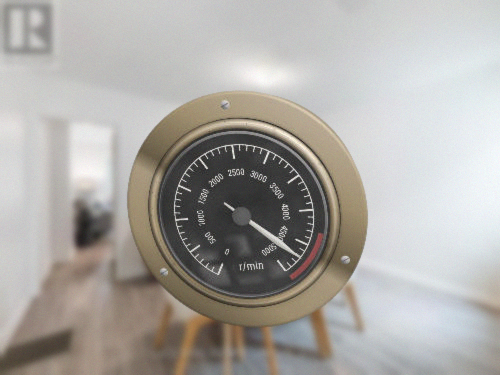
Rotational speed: 4700 rpm
